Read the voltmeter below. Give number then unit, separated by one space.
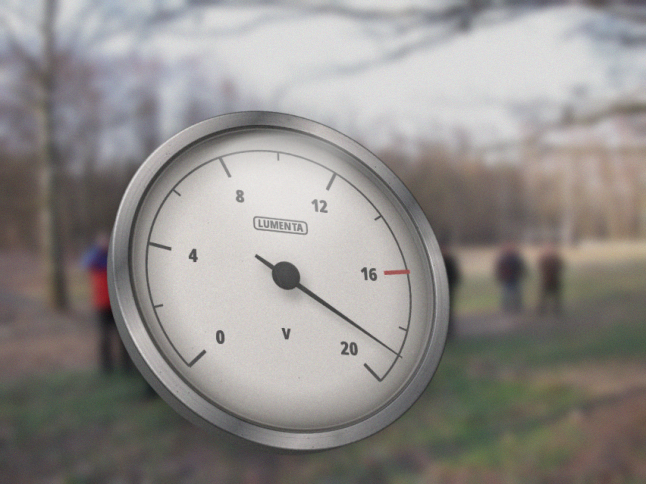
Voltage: 19 V
